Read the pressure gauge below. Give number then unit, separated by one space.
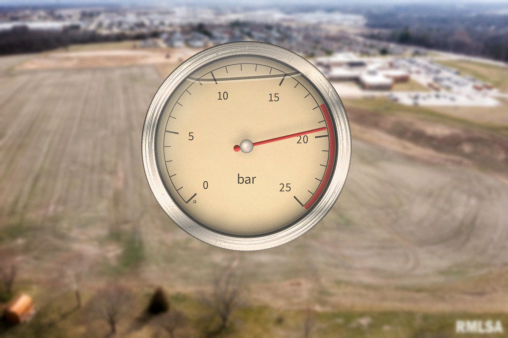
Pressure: 19.5 bar
